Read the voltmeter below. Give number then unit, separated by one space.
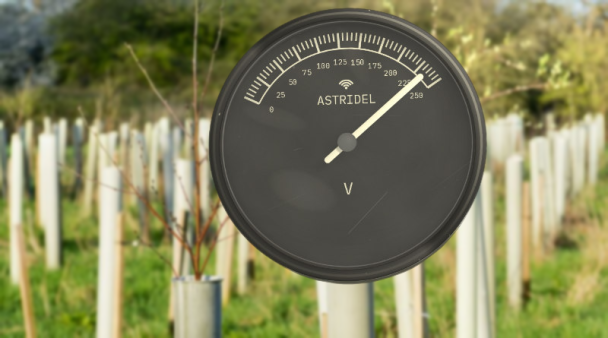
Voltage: 235 V
